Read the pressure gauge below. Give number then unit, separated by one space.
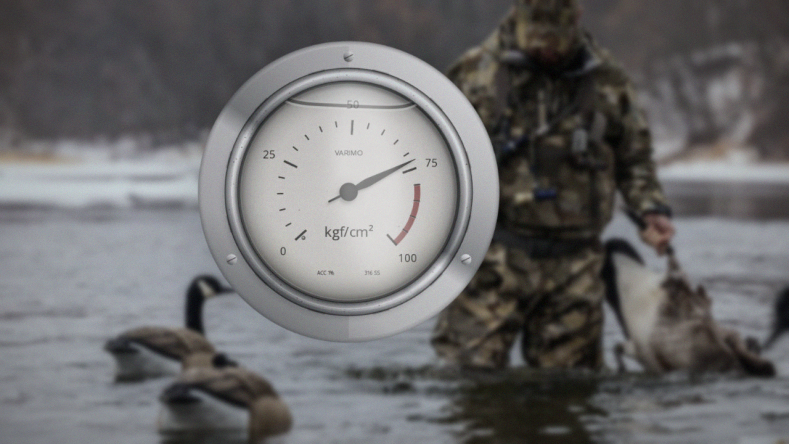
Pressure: 72.5 kg/cm²
